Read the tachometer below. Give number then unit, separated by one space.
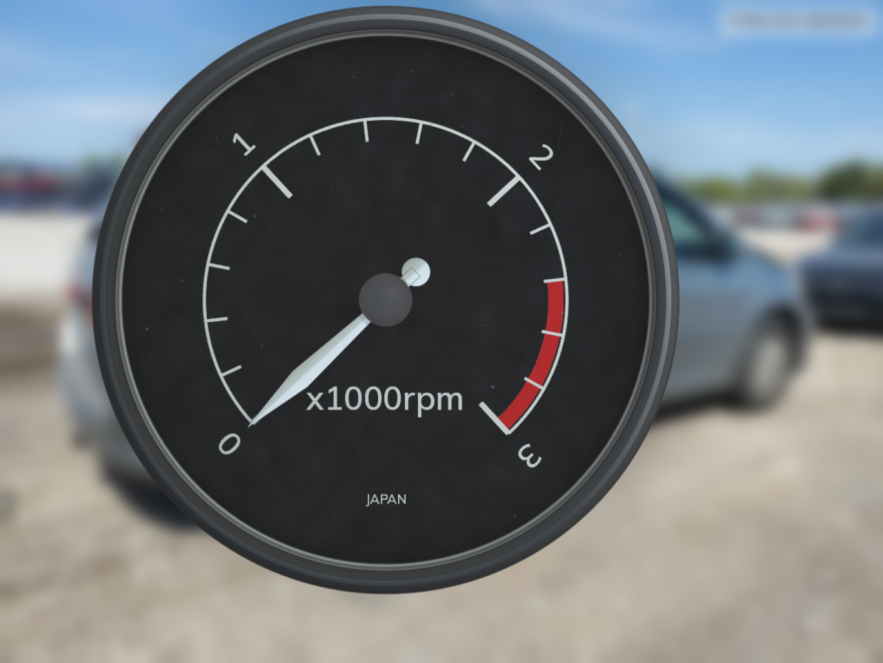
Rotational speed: 0 rpm
